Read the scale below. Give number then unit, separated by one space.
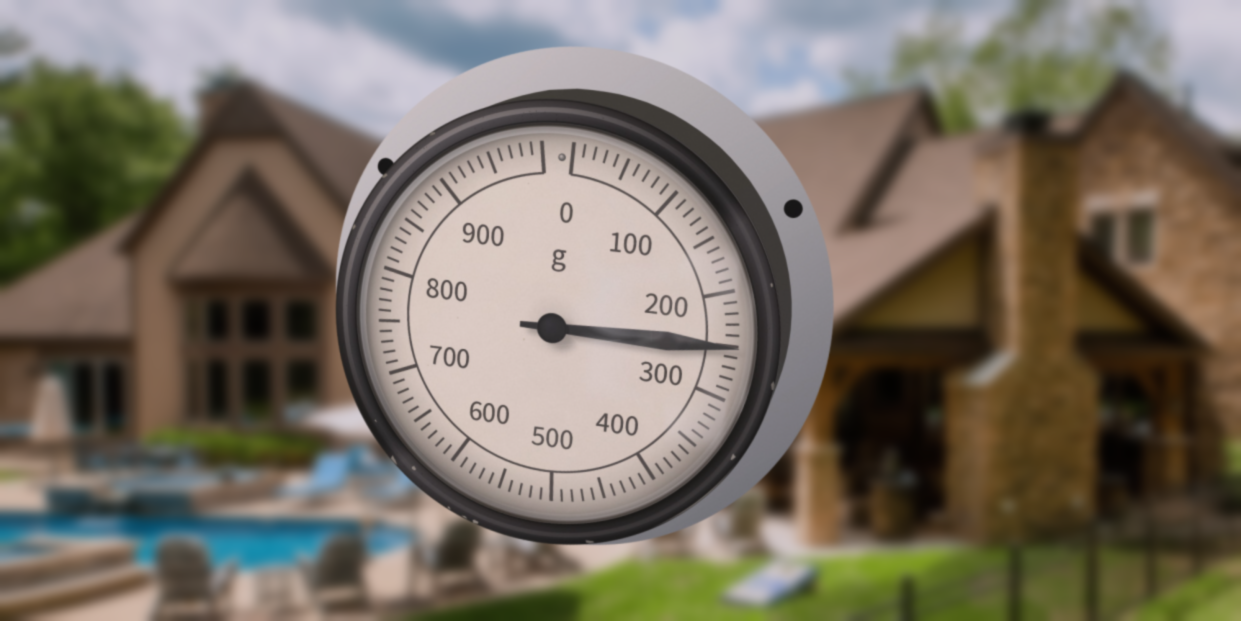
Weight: 250 g
